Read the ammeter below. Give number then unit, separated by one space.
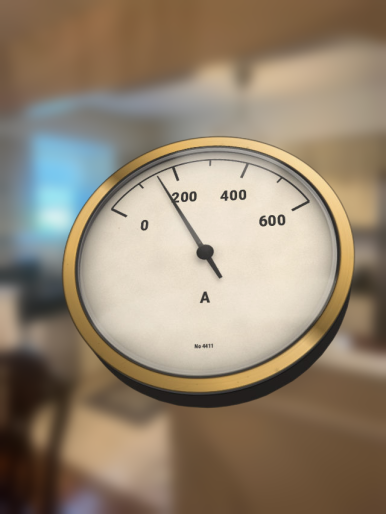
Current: 150 A
